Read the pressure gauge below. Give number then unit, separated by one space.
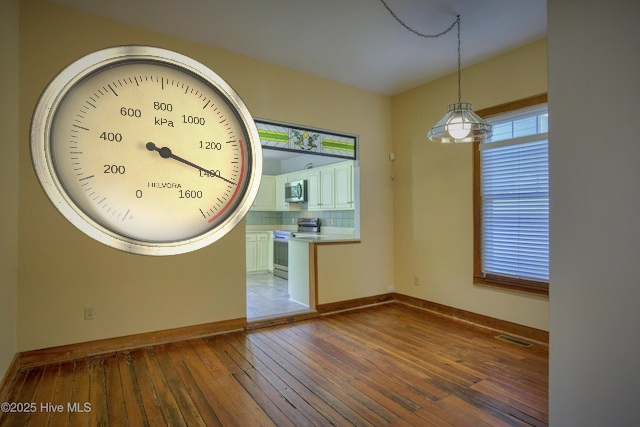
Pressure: 1400 kPa
